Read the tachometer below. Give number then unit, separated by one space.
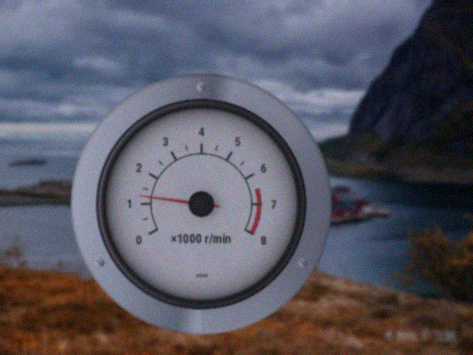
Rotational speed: 1250 rpm
